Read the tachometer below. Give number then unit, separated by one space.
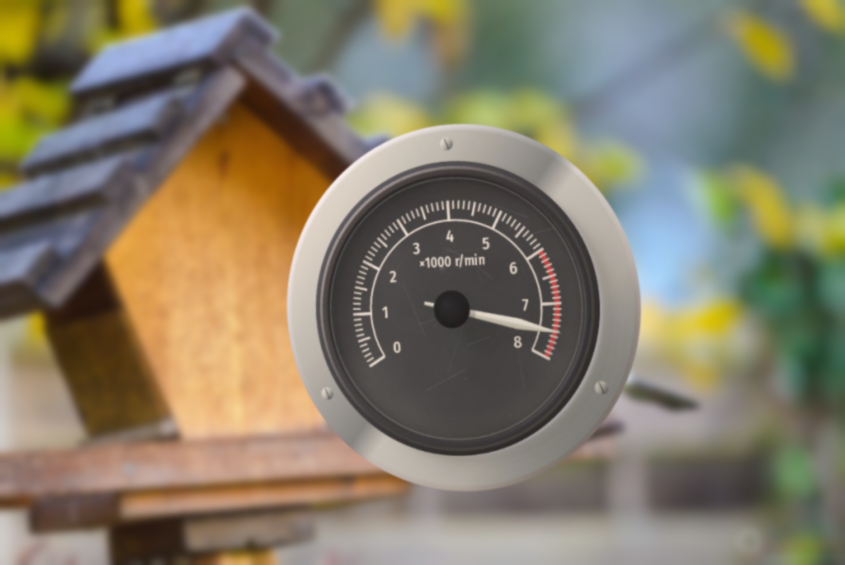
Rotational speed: 7500 rpm
